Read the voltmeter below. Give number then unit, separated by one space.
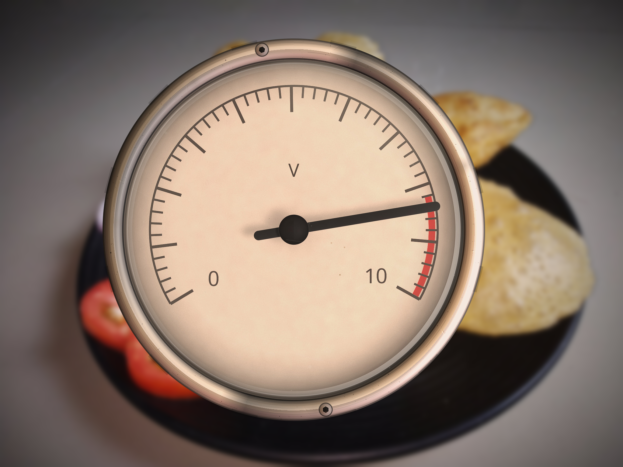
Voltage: 8.4 V
